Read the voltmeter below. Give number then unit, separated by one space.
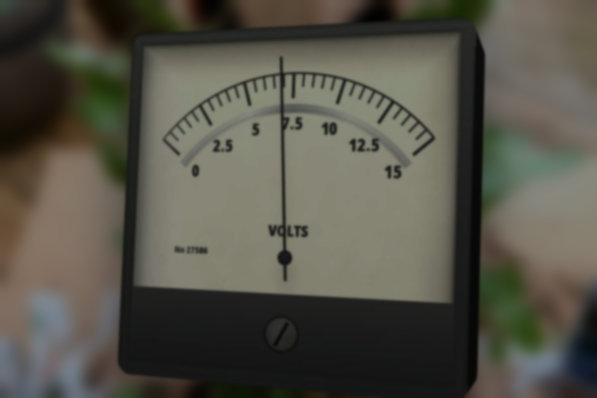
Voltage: 7 V
